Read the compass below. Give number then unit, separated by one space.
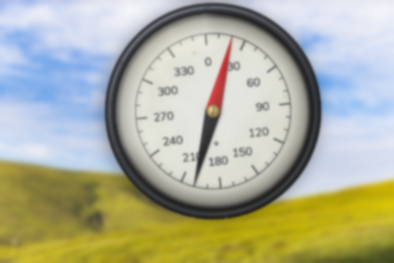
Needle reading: 20 °
